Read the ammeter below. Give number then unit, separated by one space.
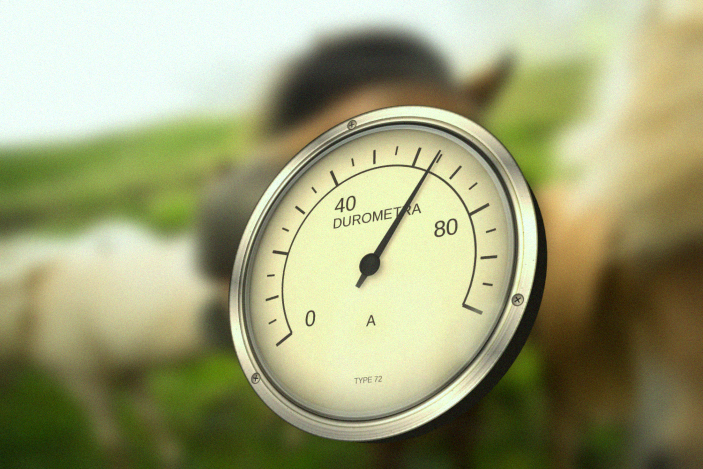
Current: 65 A
